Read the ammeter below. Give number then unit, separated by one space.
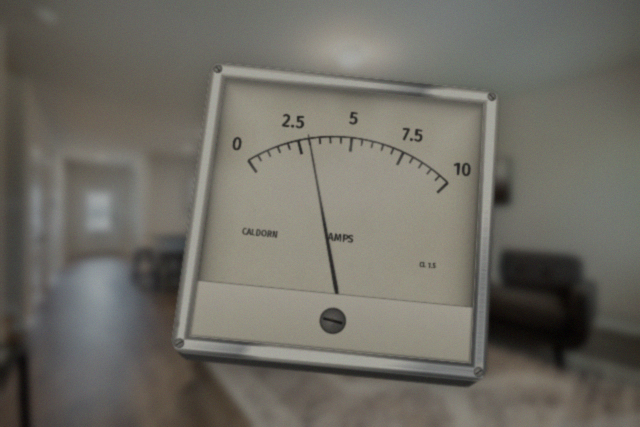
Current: 3 A
